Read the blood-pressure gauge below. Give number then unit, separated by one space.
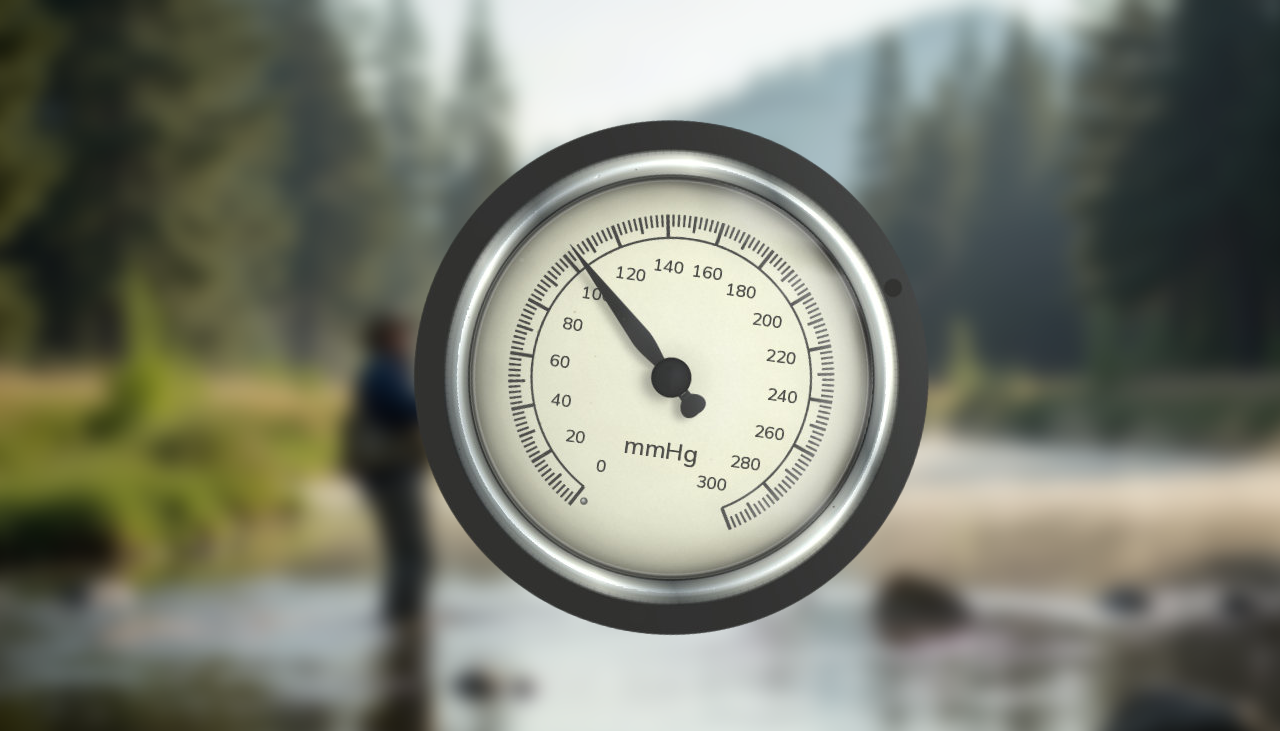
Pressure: 104 mmHg
